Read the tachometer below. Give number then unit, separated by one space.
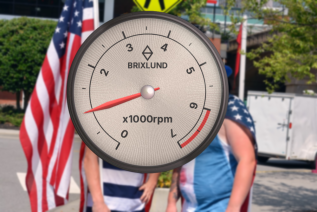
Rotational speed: 1000 rpm
